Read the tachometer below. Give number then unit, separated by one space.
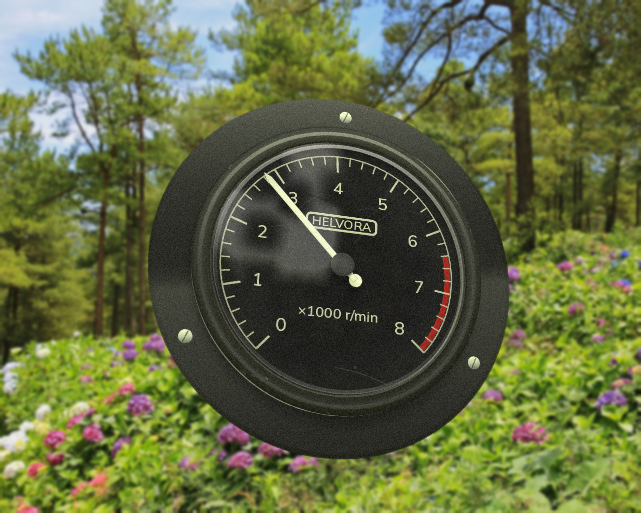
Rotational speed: 2800 rpm
